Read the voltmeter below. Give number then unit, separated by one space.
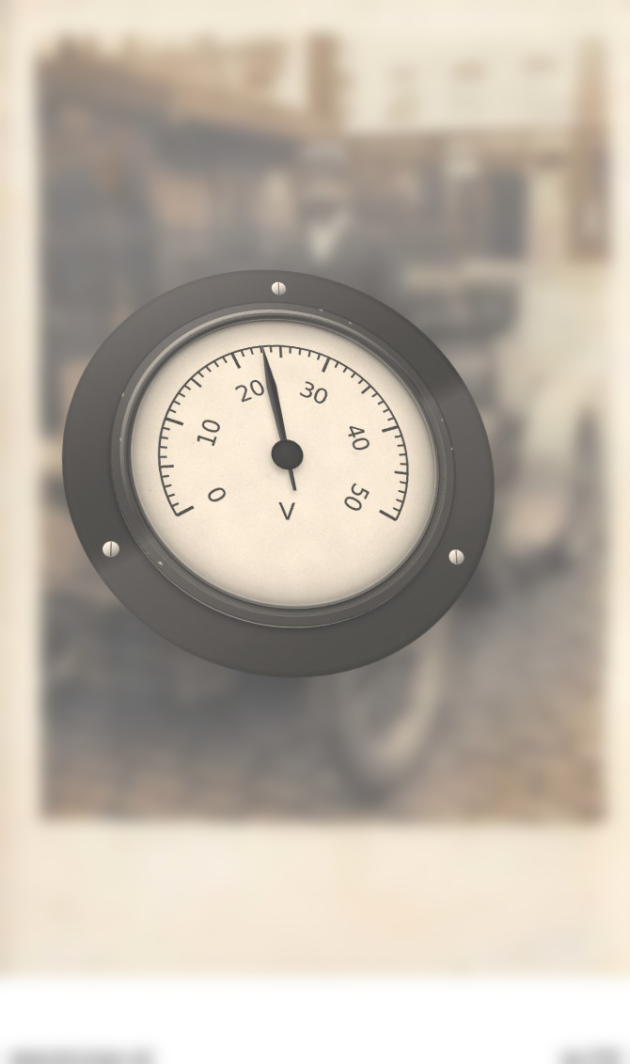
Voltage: 23 V
